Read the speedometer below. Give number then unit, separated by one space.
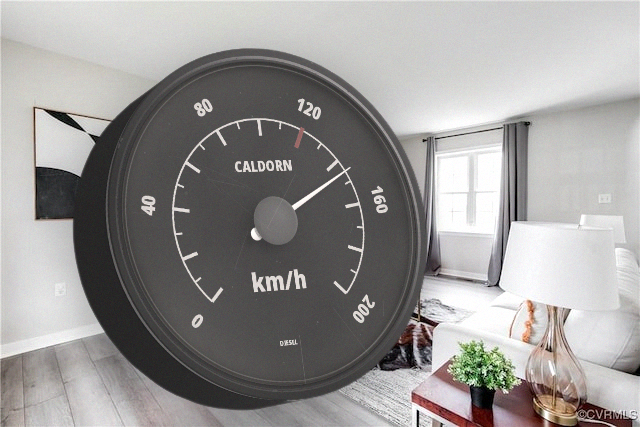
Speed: 145 km/h
